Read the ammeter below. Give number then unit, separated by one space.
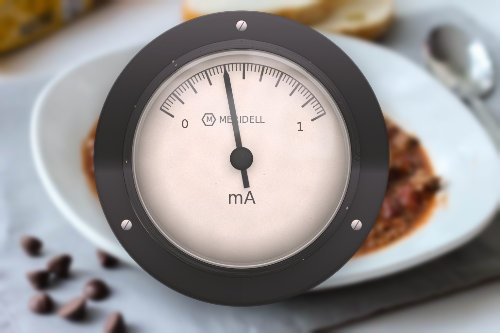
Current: 0.4 mA
